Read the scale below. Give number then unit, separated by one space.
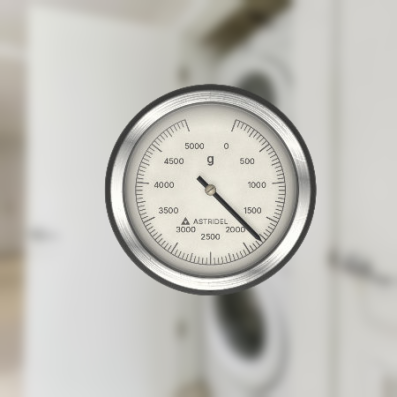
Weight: 1800 g
